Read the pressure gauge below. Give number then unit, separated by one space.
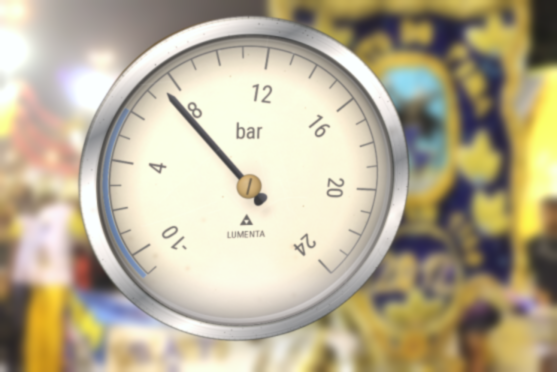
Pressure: 7.5 bar
